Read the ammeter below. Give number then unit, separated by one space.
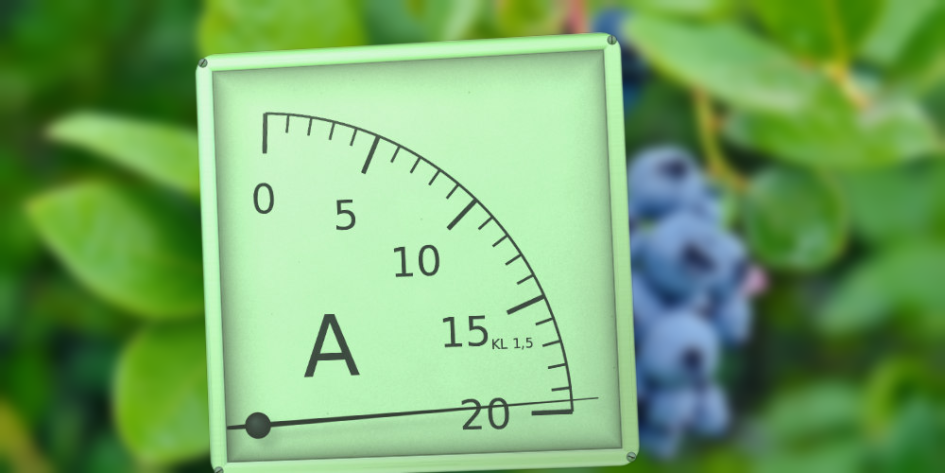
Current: 19.5 A
